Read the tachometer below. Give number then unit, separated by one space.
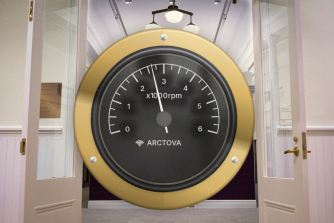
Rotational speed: 2625 rpm
